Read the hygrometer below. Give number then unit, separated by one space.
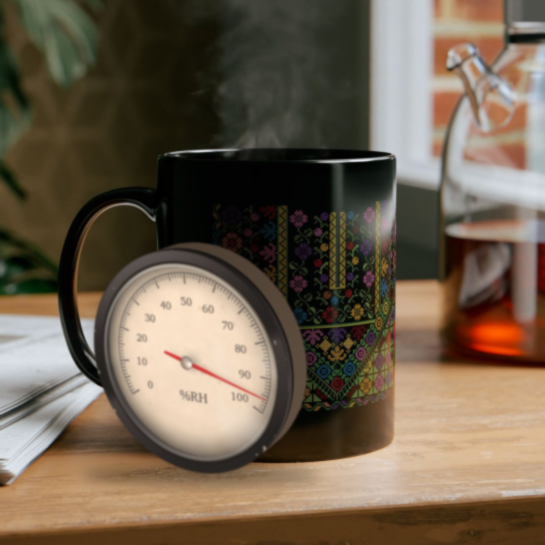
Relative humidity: 95 %
